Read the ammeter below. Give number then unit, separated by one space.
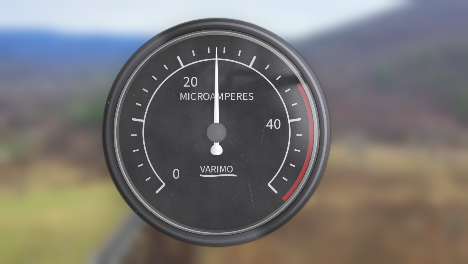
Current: 25 µA
